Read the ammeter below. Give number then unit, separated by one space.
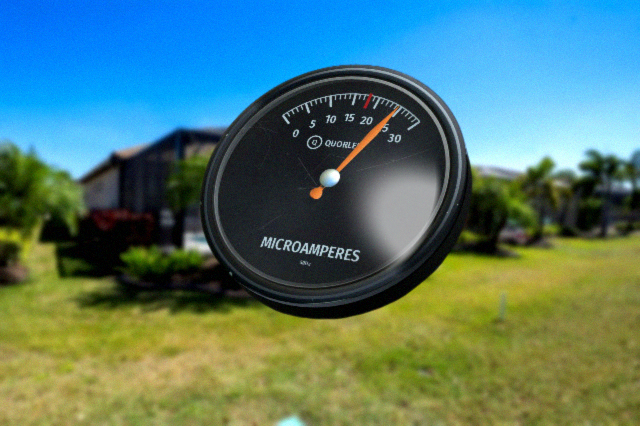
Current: 25 µA
